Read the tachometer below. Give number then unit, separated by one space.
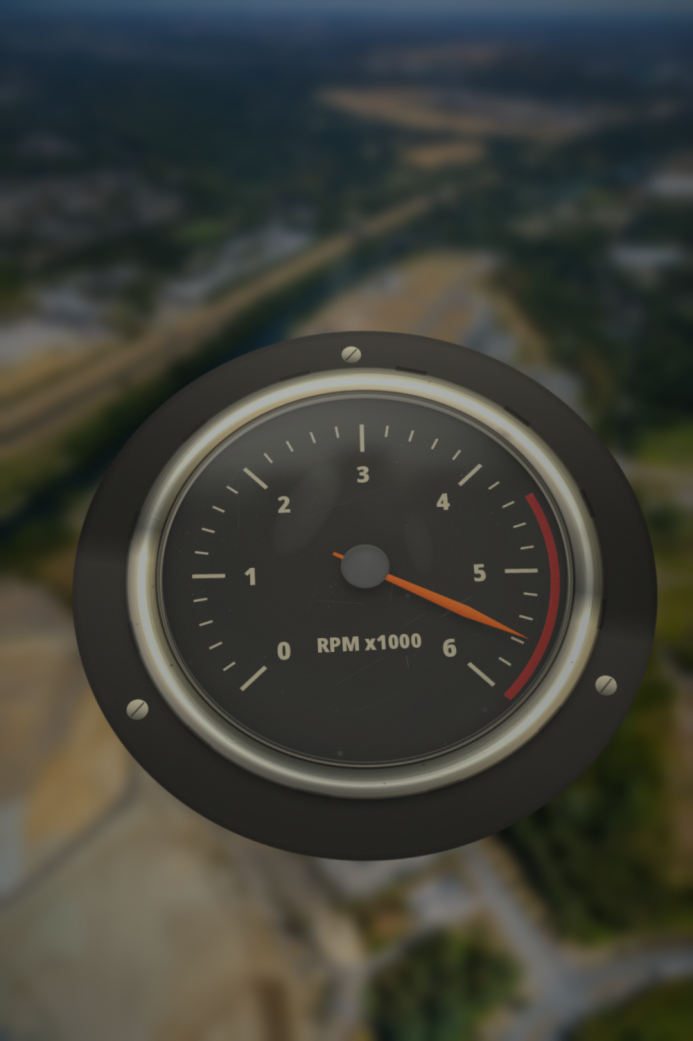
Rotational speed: 5600 rpm
